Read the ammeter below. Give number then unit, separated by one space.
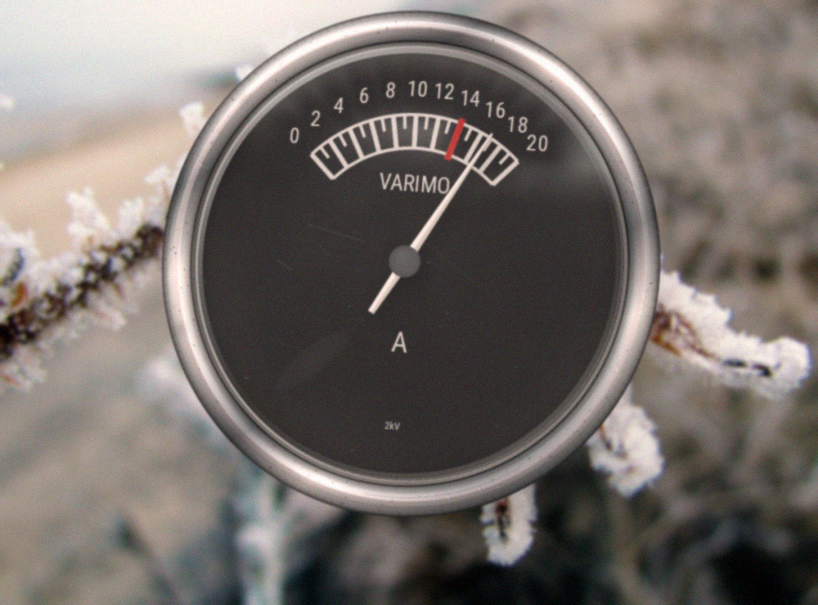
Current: 17 A
